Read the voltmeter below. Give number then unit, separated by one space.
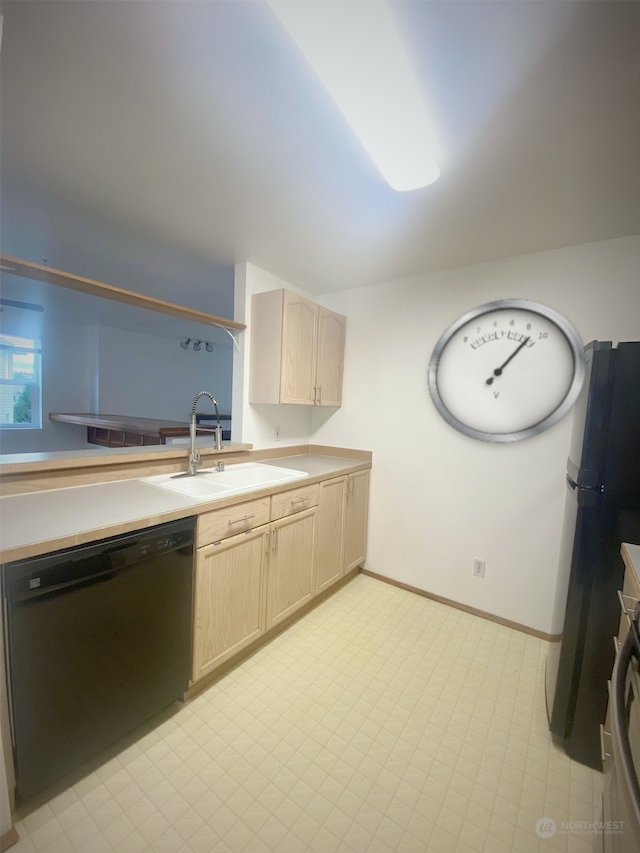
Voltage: 9 V
